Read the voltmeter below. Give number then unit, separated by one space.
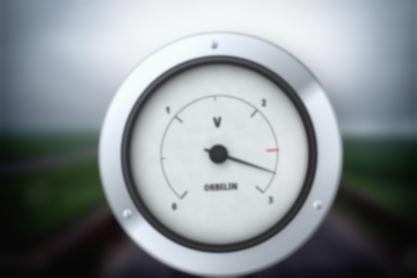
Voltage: 2.75 V
